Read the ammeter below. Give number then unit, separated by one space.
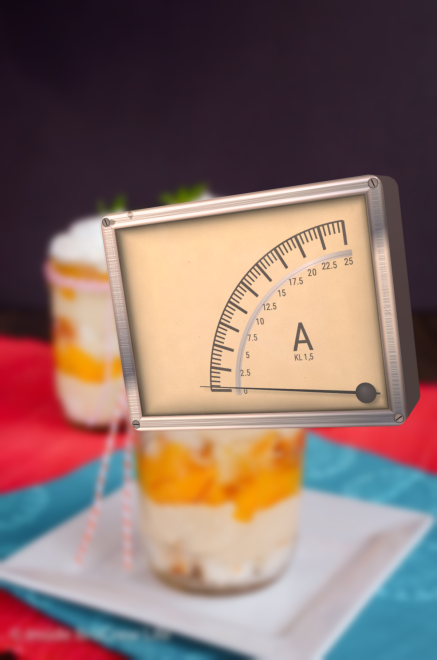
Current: 0.5 A
